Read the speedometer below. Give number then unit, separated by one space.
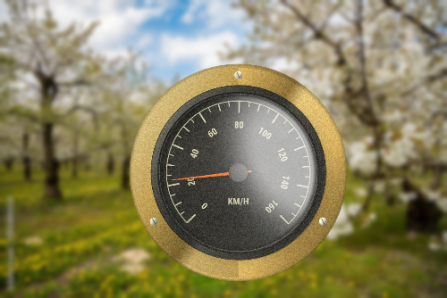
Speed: 22.5 km/h
